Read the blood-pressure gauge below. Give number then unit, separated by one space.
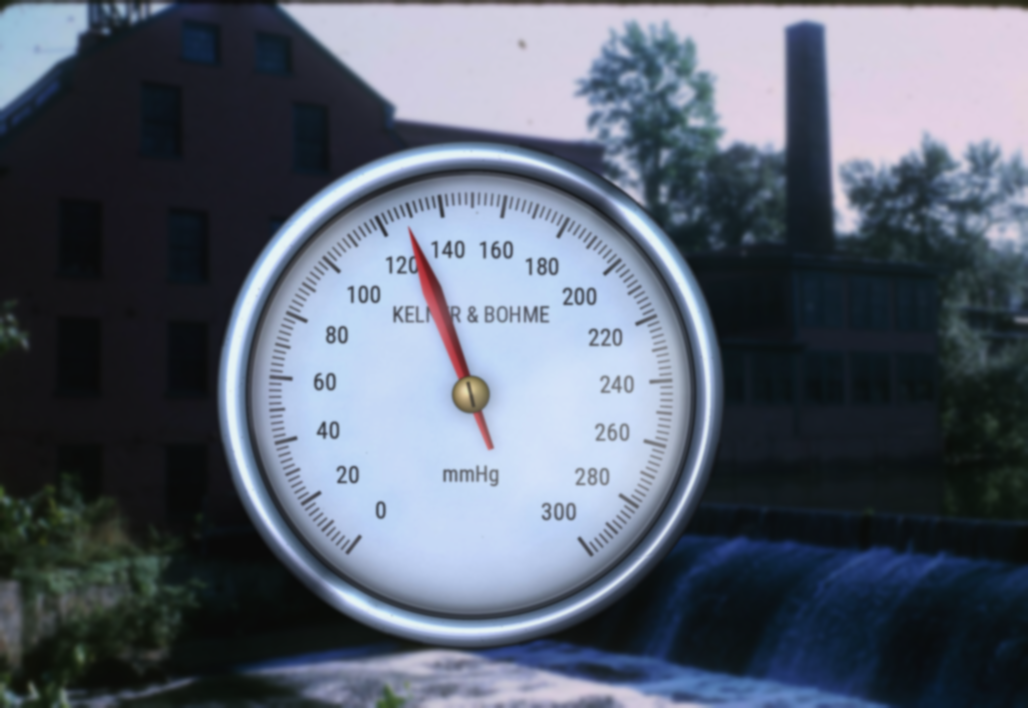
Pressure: 128 mmHg
